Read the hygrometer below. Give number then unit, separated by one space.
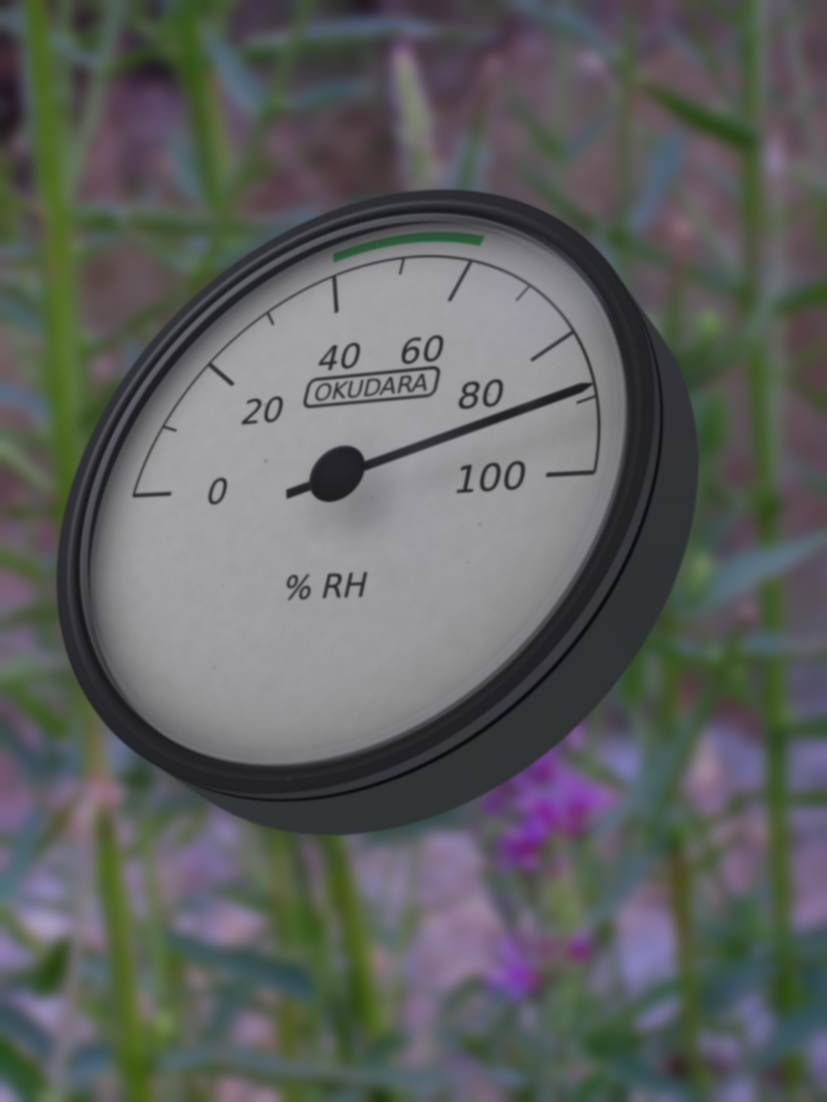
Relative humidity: 90 %
